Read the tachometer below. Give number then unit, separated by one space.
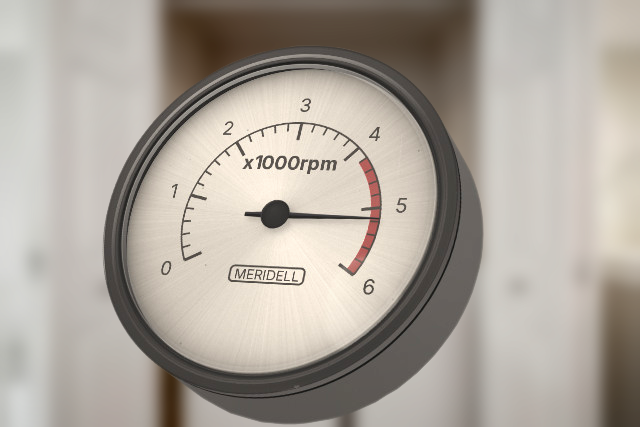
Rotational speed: 5200 rpm
